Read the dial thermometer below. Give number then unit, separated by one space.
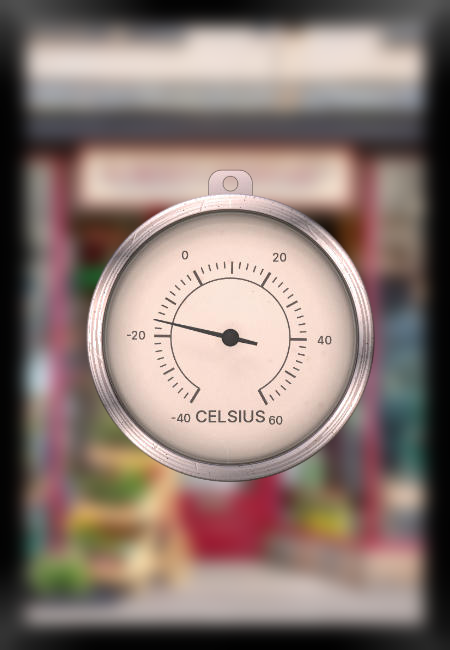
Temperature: -16 °C
